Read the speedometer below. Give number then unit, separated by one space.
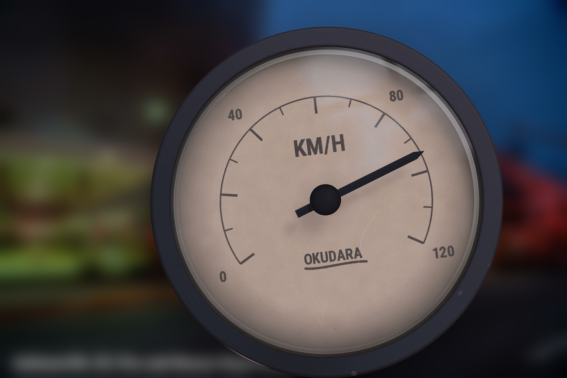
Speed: 95 km/h
